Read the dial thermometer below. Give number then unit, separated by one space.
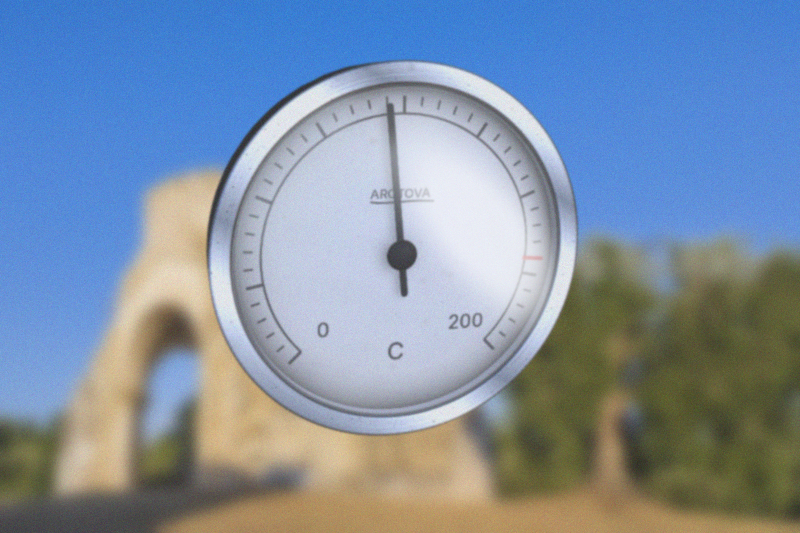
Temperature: 95 °C
